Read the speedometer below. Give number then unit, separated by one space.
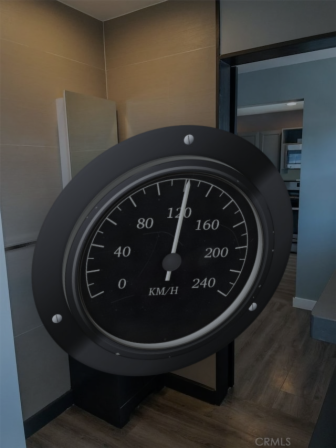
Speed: 120 km/h
